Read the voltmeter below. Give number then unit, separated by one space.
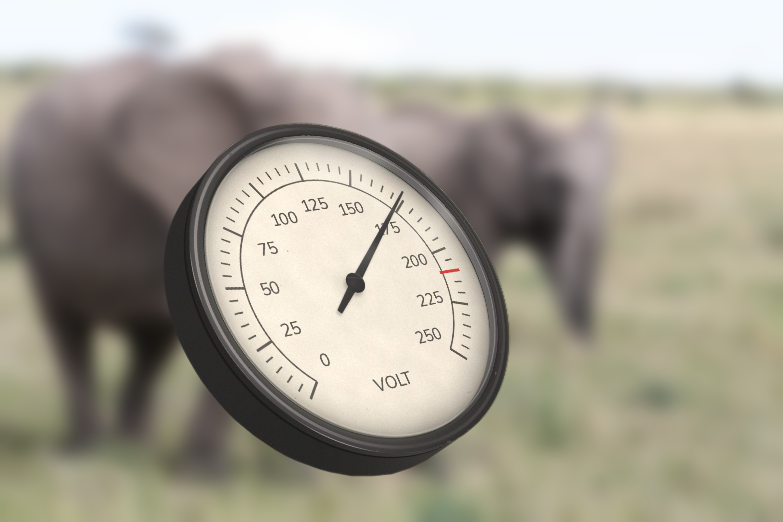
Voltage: 172.5 V
